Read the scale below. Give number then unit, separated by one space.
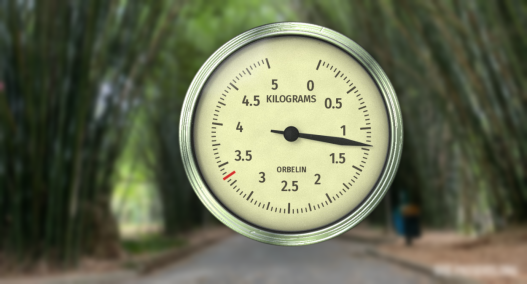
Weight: 1.2 kg
